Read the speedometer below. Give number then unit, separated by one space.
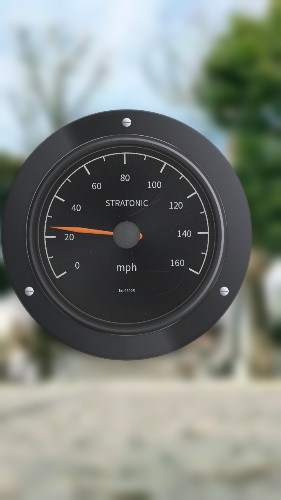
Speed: 25 mph
